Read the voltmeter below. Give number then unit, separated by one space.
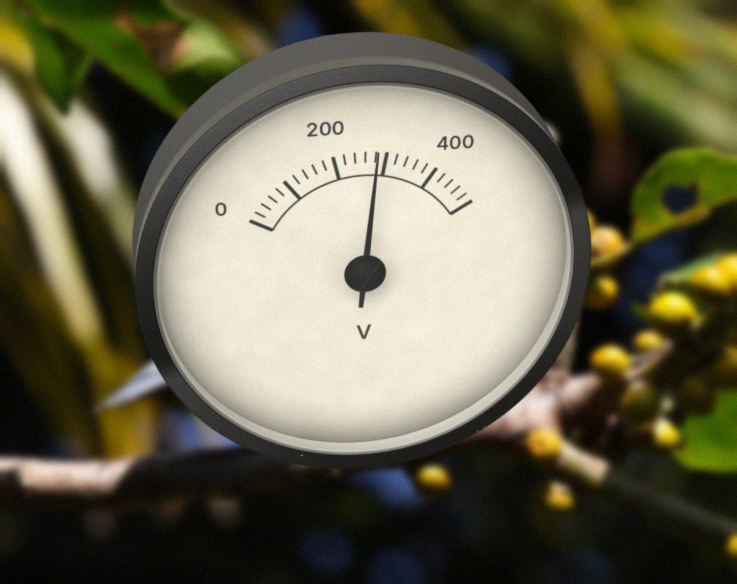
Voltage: 280 V
